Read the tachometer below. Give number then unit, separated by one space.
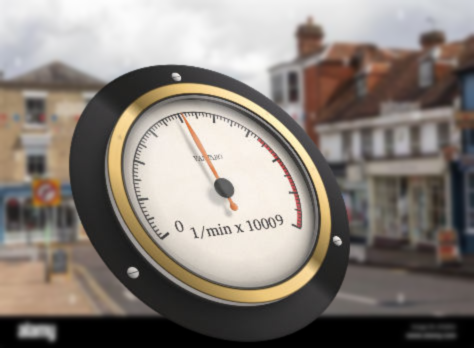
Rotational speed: 4000 rpm
